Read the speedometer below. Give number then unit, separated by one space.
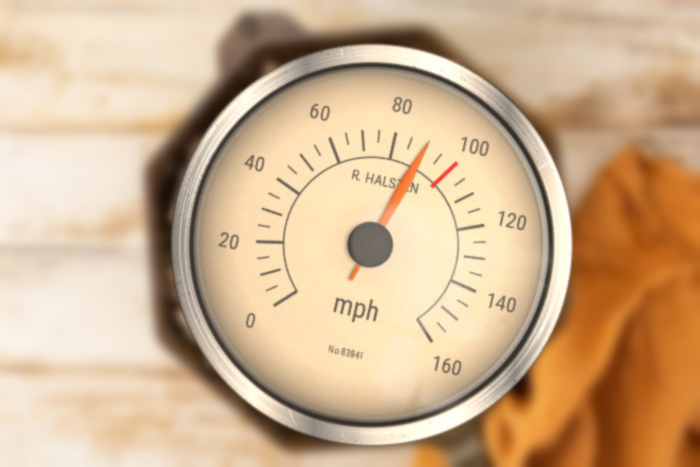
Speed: 90 mph
